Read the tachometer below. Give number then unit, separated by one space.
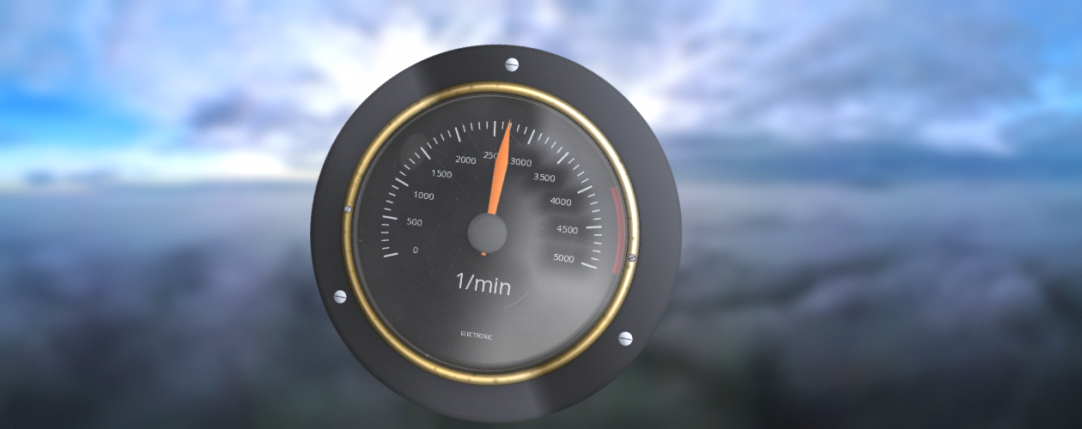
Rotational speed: 2700 rpm
